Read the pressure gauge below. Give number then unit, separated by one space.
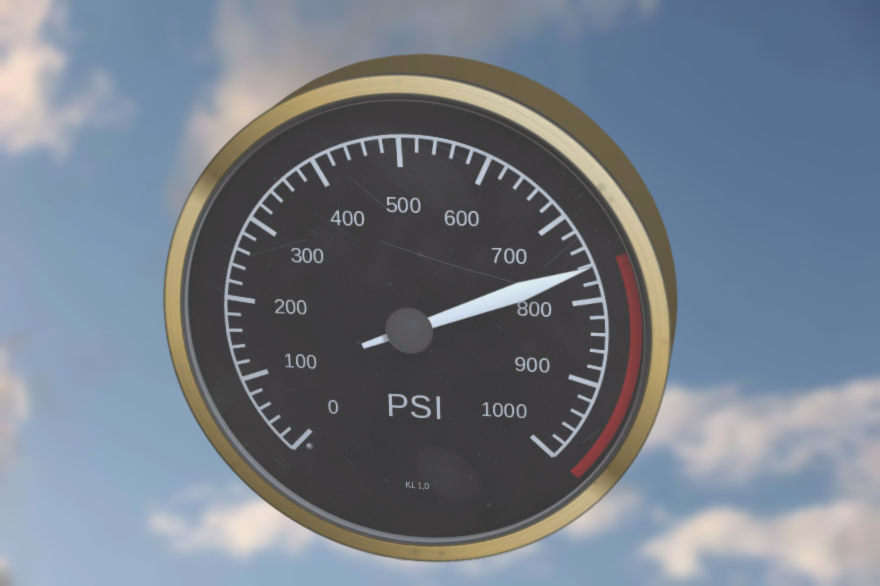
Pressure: 760 psi
